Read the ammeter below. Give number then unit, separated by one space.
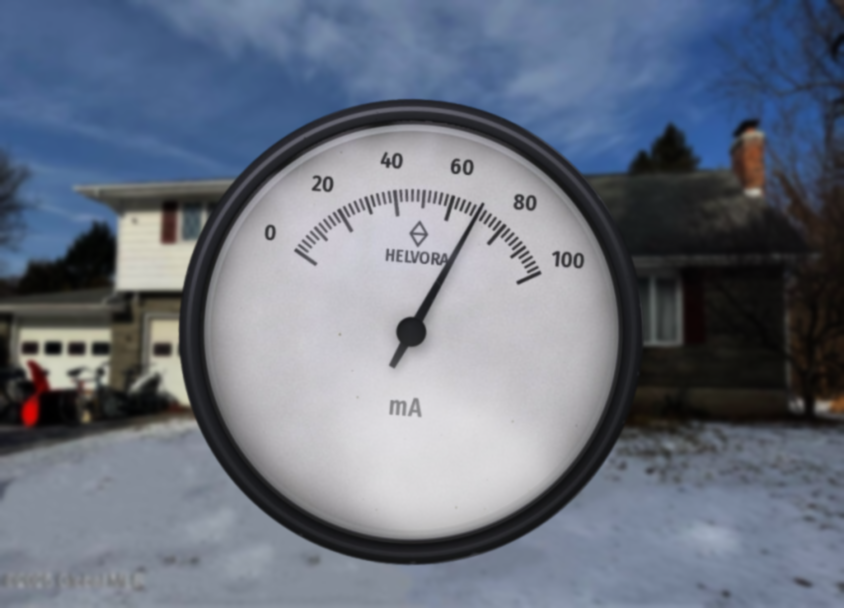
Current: 70 mA
